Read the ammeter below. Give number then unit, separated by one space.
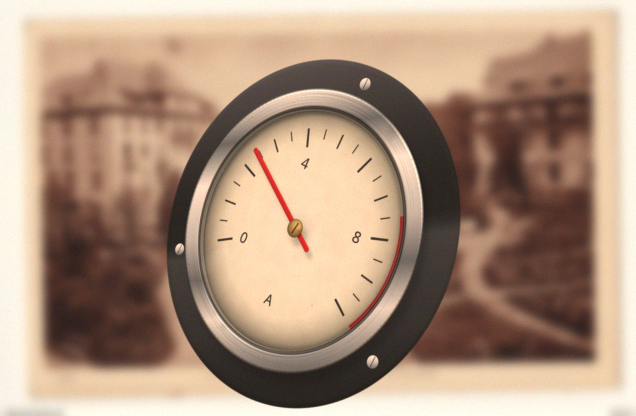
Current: 2.5 A
